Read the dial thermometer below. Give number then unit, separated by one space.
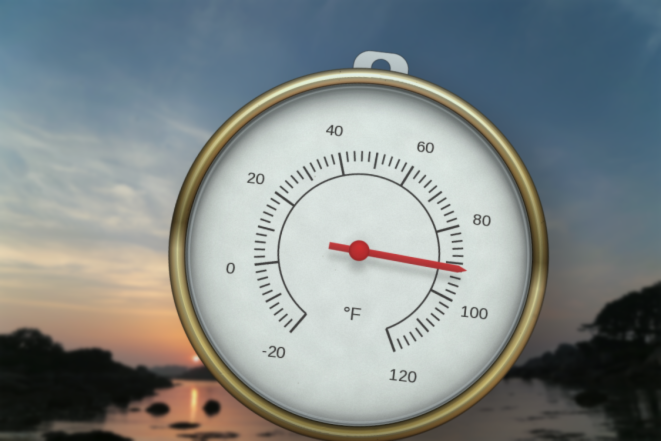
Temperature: 92 °F
